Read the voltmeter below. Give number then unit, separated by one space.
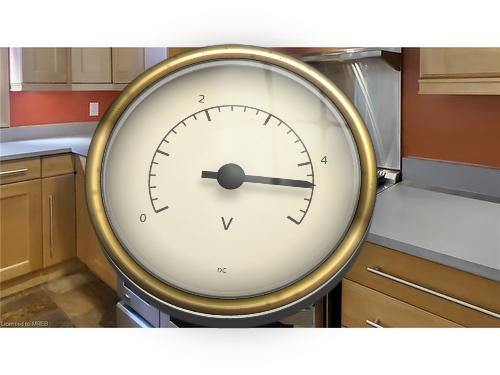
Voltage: 4.4 V
